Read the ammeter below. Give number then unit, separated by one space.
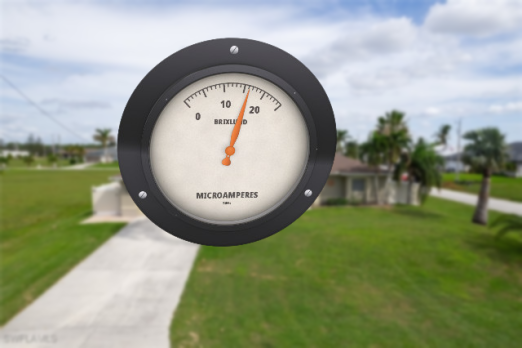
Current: 16 µA
